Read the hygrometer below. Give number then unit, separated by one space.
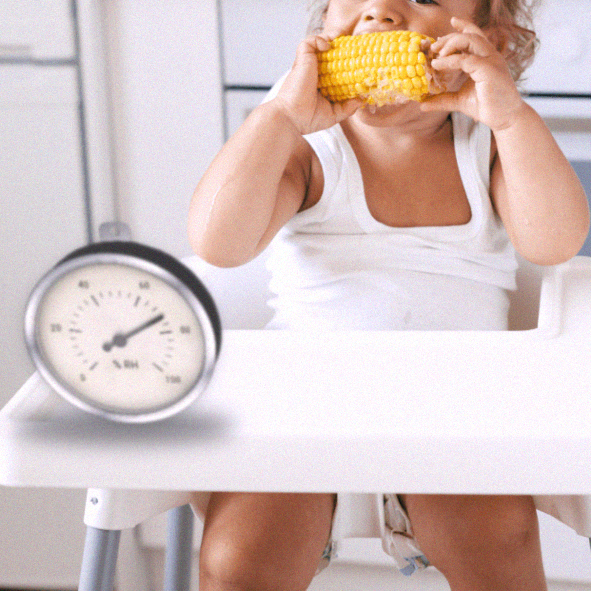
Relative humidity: 72 %
